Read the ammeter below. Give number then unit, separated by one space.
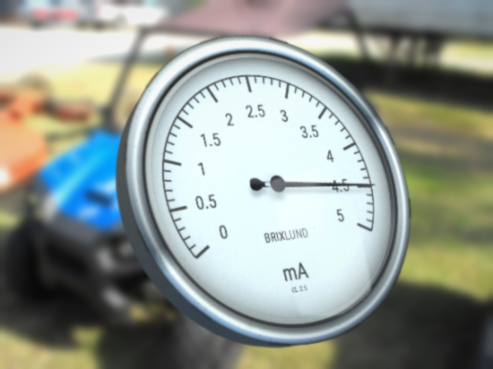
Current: 4.5 mA
